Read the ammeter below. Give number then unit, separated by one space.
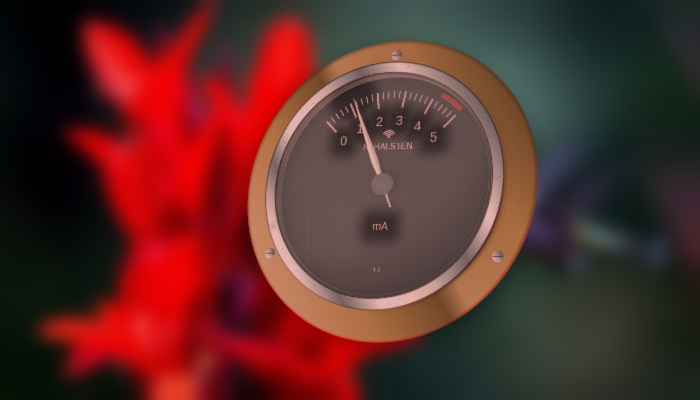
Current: 1.2 mA
